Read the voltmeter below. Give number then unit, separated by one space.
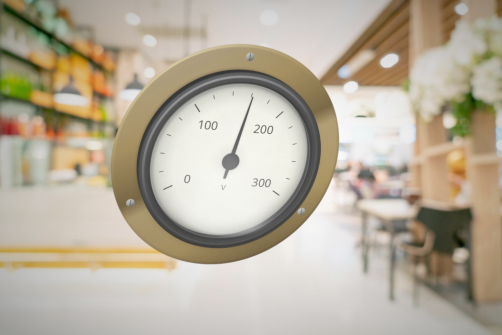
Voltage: 160 V
